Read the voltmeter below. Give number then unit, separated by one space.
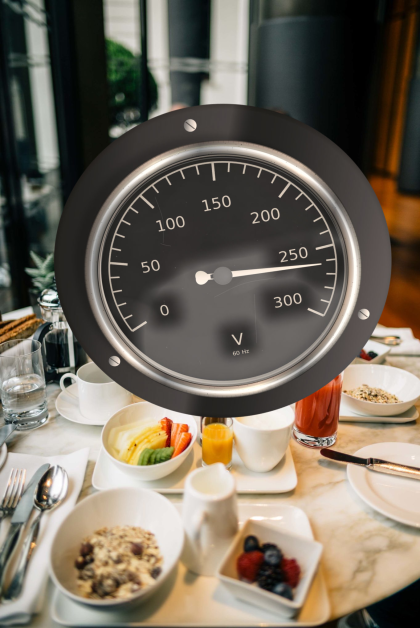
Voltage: 260 V
